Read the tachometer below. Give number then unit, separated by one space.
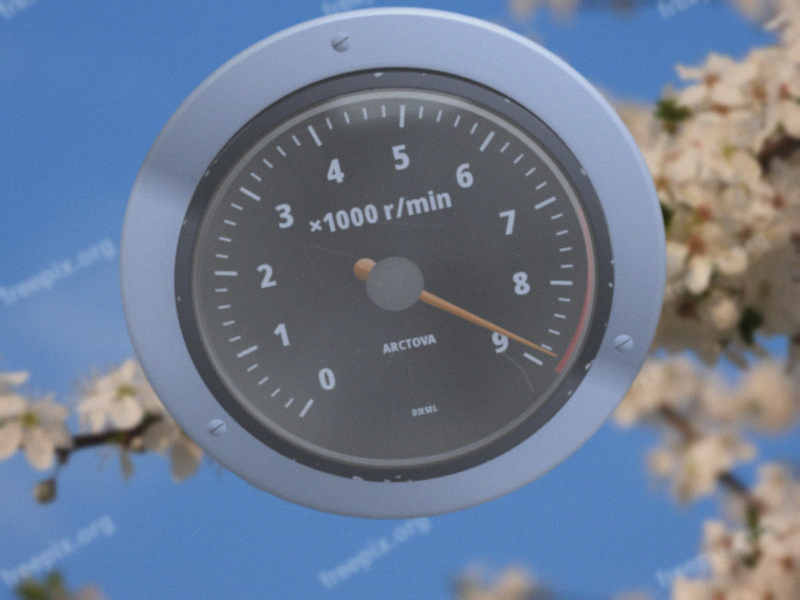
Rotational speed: 8800 rpm
